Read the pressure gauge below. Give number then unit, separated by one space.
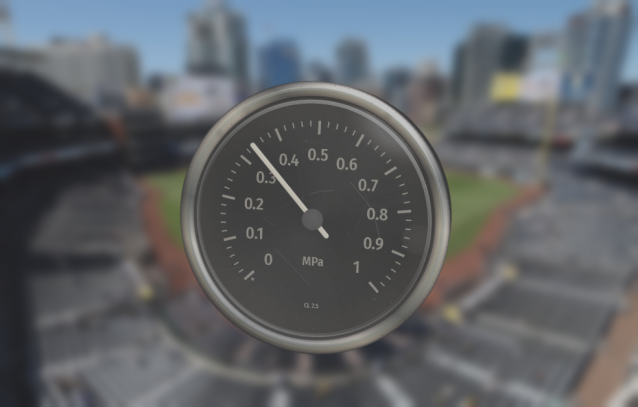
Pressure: 0.34 MPa
